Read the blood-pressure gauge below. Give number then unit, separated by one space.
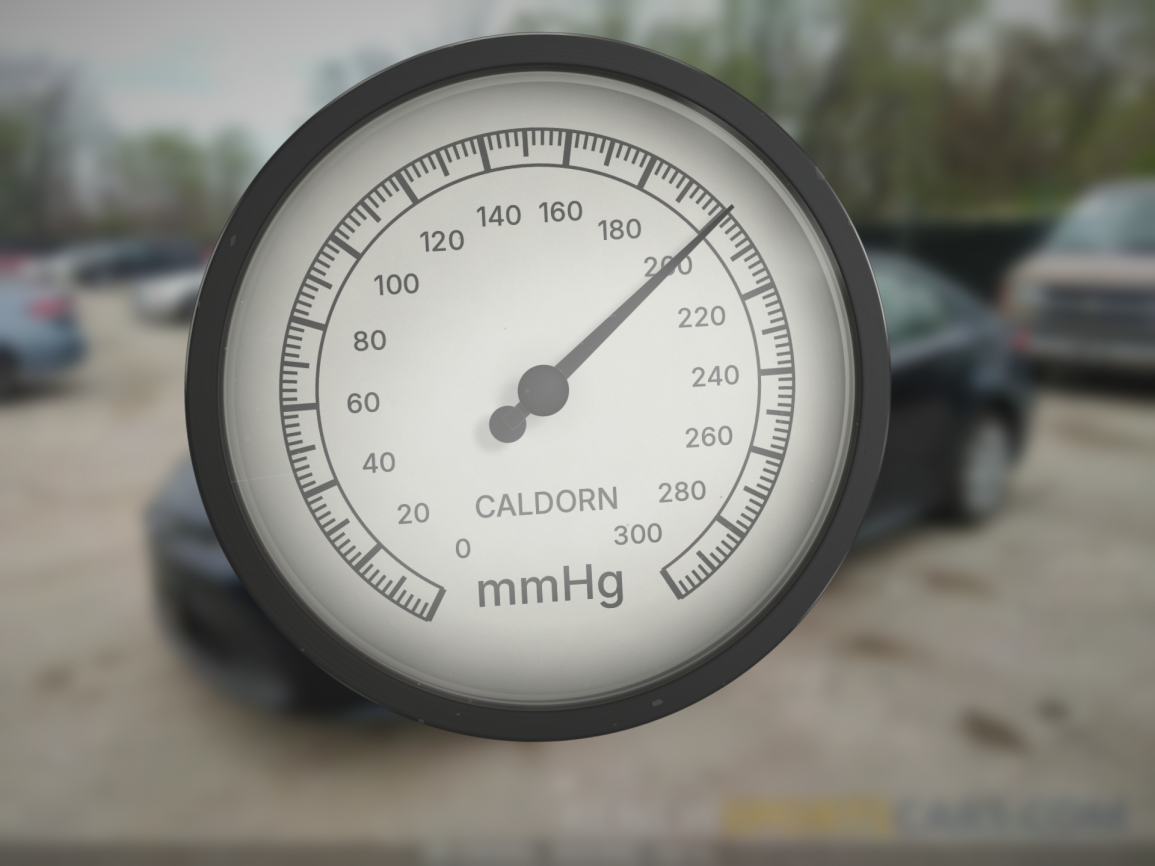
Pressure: 200 mmHg
